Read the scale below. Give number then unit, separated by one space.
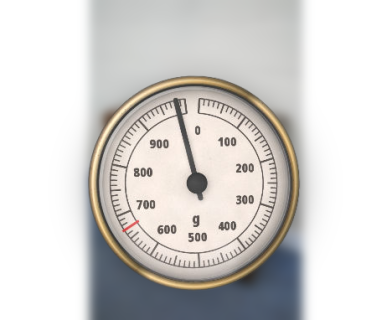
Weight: 980 g
